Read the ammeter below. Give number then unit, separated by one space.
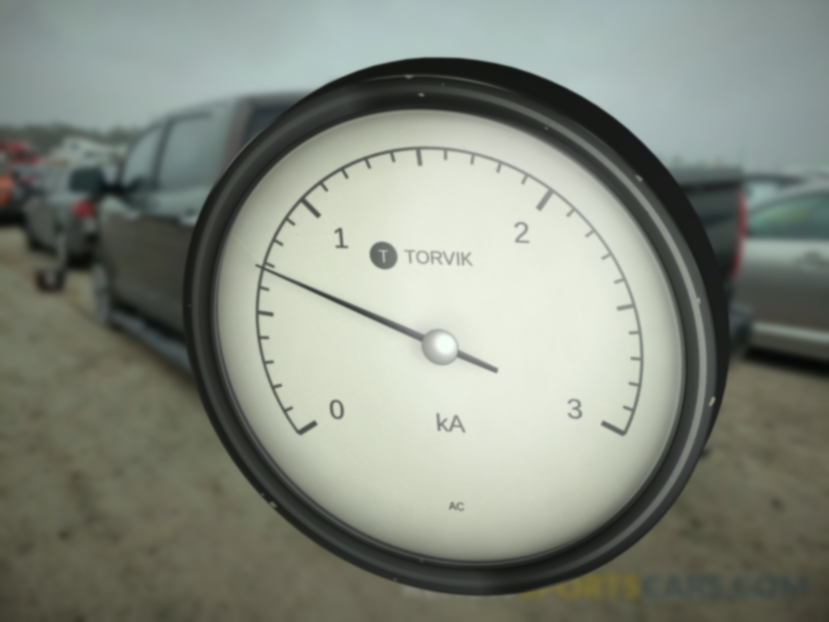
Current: 0.7 kA
